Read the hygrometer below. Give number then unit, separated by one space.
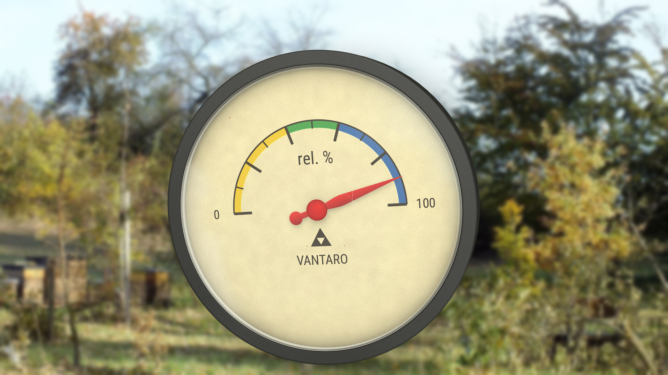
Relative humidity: 90 %
